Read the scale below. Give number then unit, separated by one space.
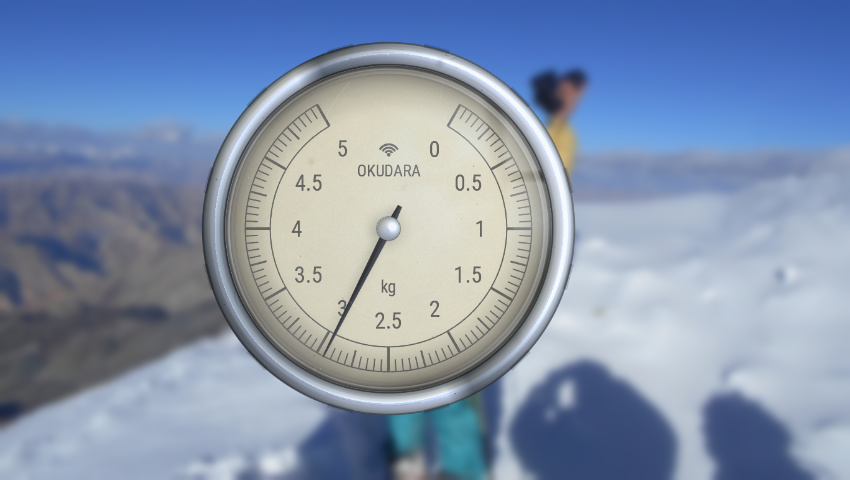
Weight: 2.95 kg
